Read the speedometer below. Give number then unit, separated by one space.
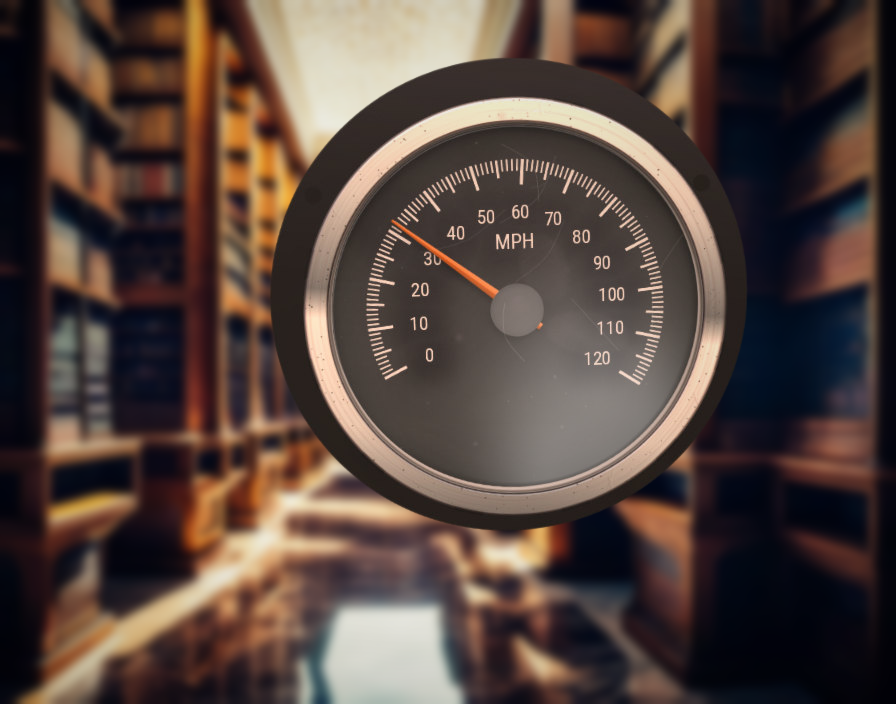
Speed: 32 mph
